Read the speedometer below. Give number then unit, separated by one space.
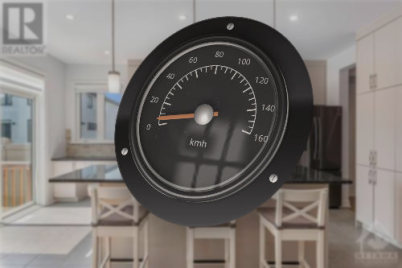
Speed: 5 km/h
